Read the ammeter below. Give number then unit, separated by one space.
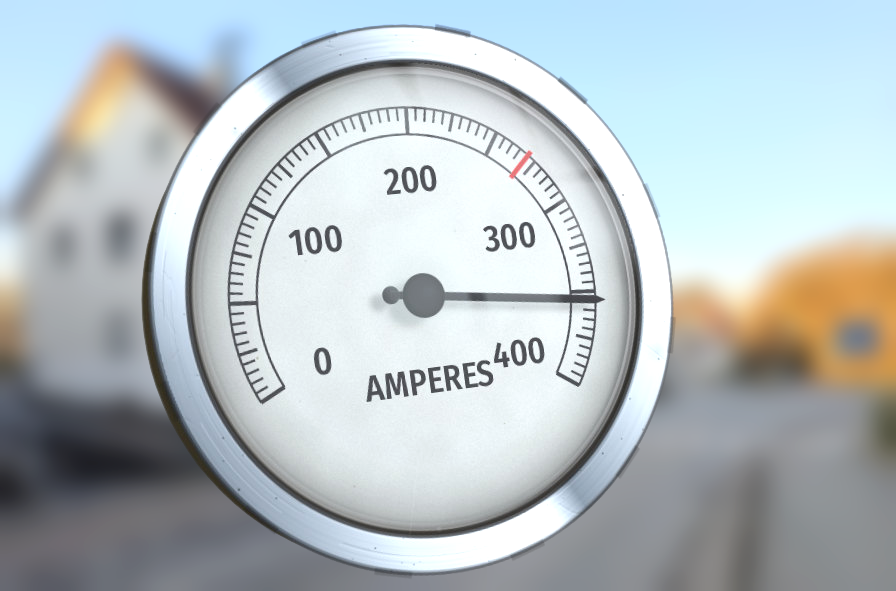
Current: 355 A
